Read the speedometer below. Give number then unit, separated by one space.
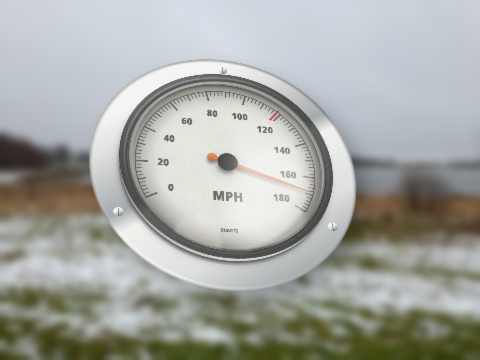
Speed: 170 mph
